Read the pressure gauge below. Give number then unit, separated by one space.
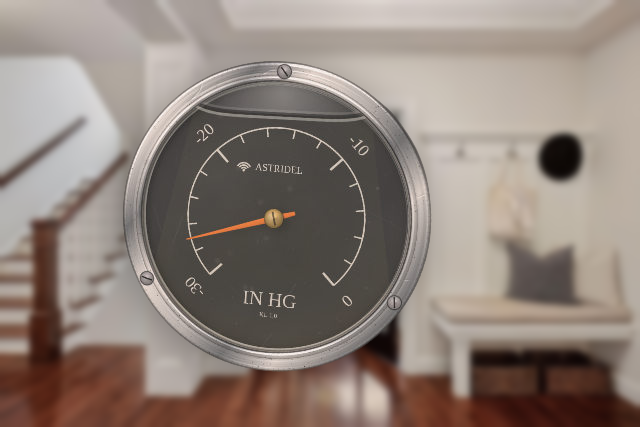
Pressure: -27 inHg
